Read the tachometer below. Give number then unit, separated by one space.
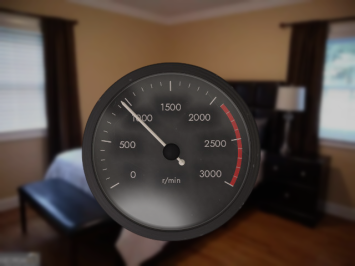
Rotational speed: 950 rpm
